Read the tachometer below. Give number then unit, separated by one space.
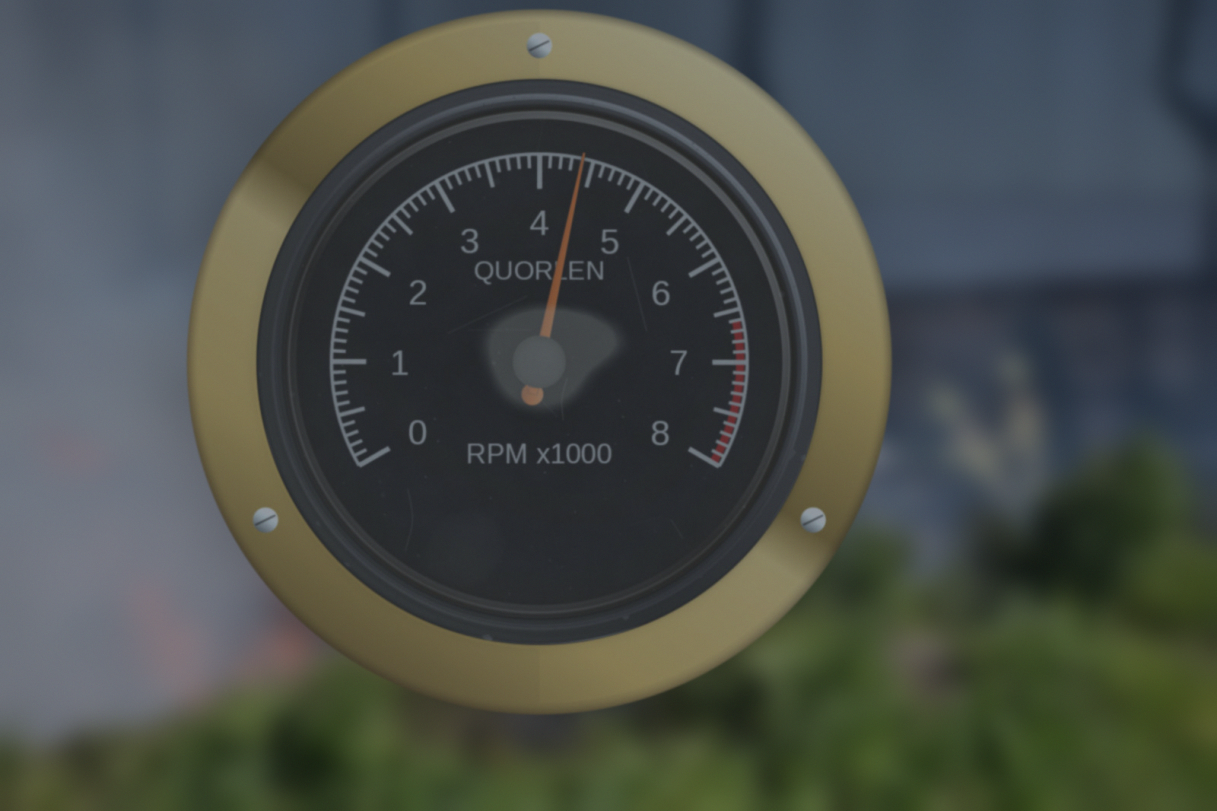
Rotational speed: 4400 rpm
